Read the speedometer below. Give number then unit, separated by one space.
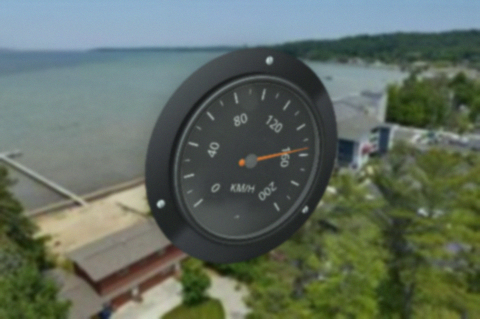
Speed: 155 km/h
